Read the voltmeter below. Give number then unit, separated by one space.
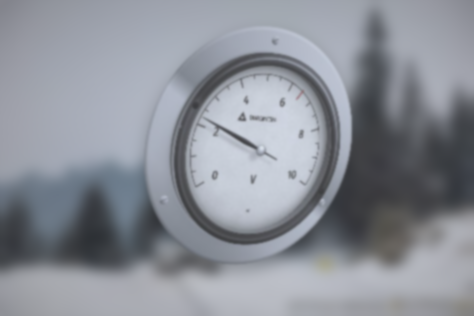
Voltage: 2.25 V
